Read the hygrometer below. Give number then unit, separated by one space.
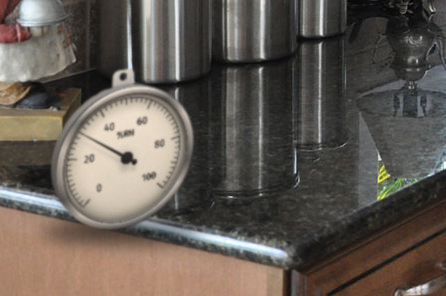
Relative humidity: 30 %
